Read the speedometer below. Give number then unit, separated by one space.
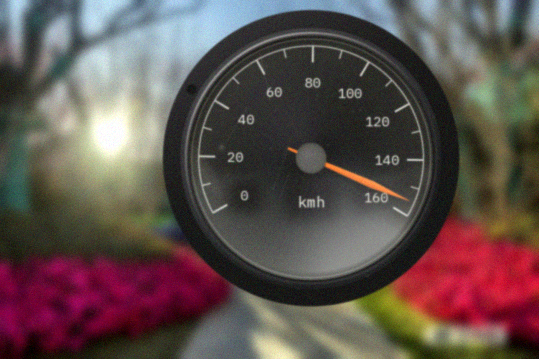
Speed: 155 km/h
